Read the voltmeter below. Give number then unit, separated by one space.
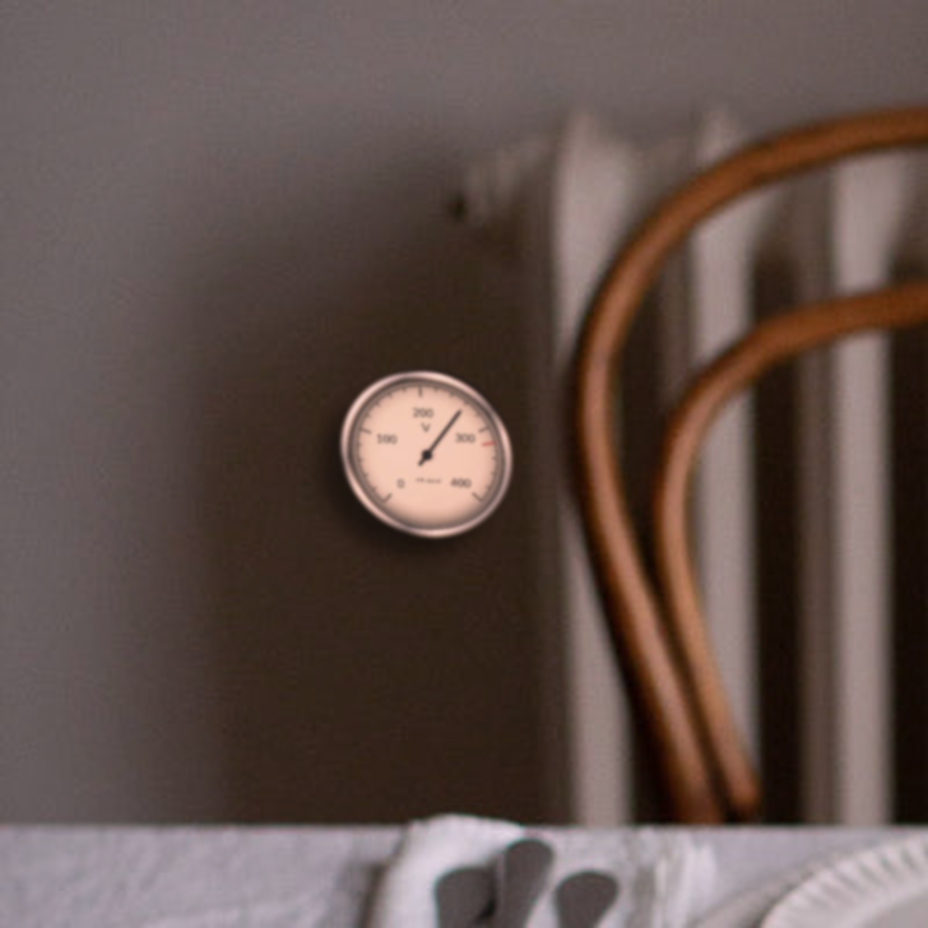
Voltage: 260 V
